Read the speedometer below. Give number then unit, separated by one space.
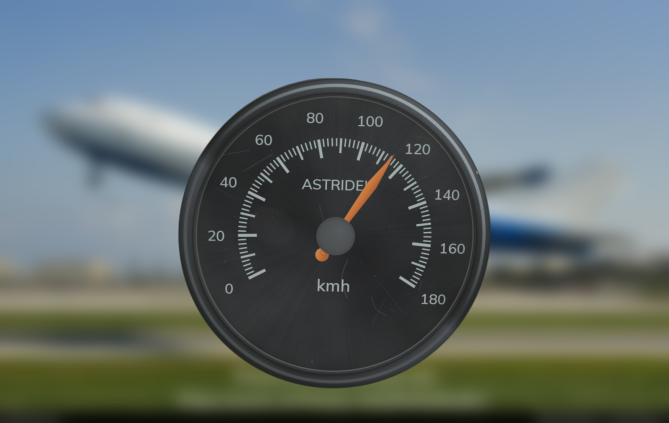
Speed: 114 km/h
